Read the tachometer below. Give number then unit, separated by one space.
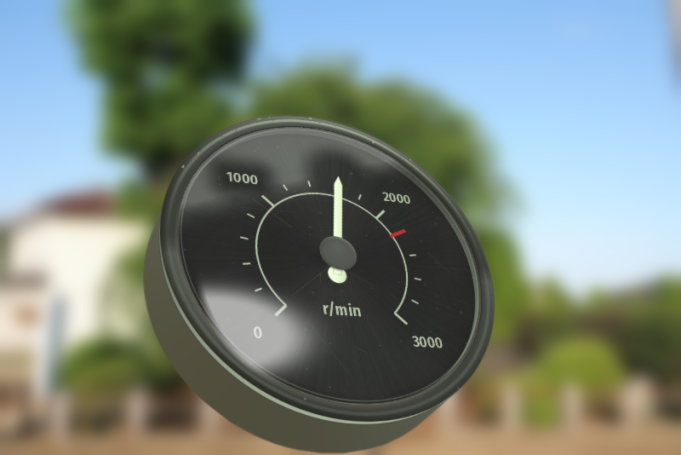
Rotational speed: 1600 rpm
